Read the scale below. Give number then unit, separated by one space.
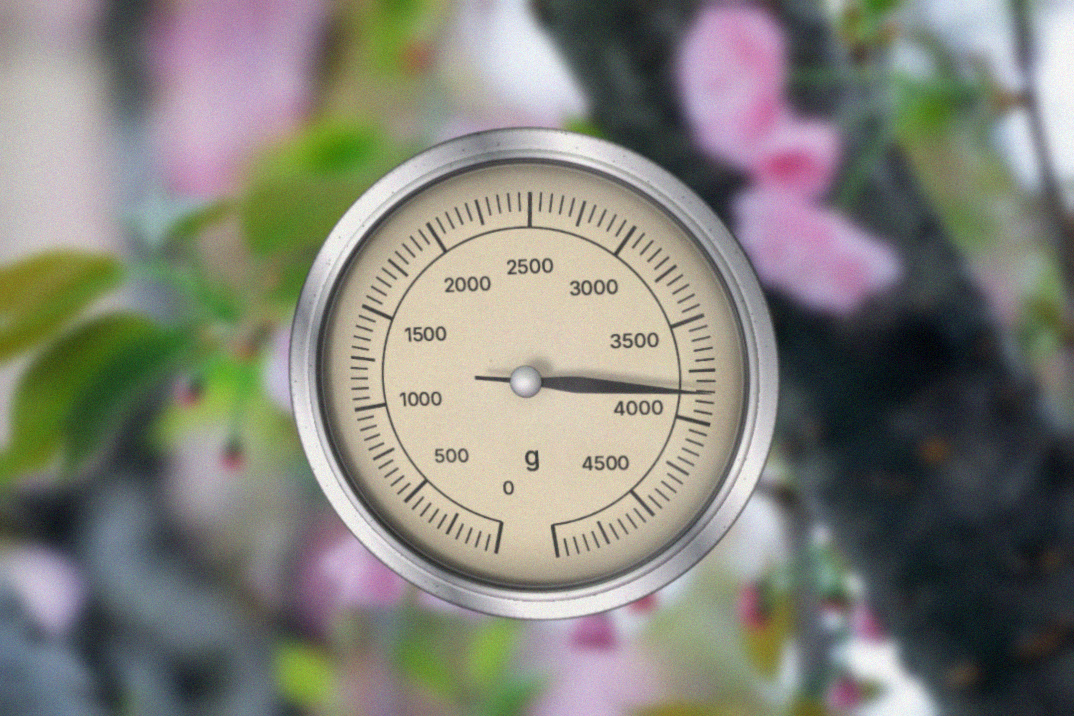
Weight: 3850 g
